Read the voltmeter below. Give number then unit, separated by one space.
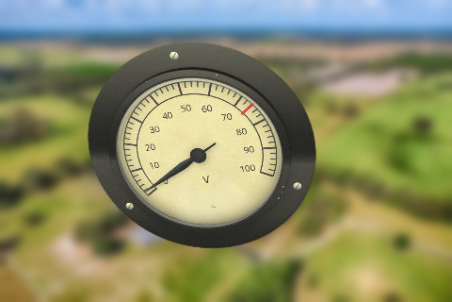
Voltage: 2 V
